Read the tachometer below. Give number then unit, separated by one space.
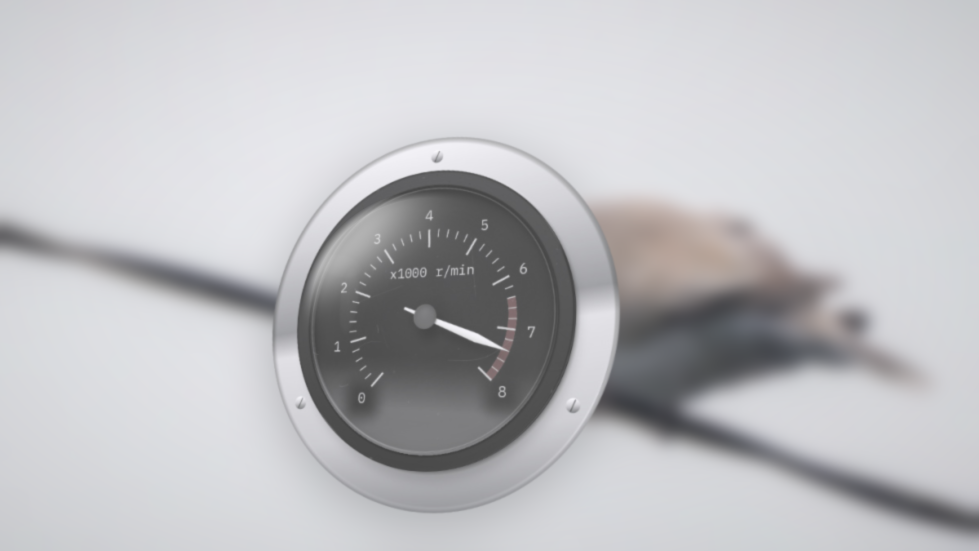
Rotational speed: 7400 rpm
